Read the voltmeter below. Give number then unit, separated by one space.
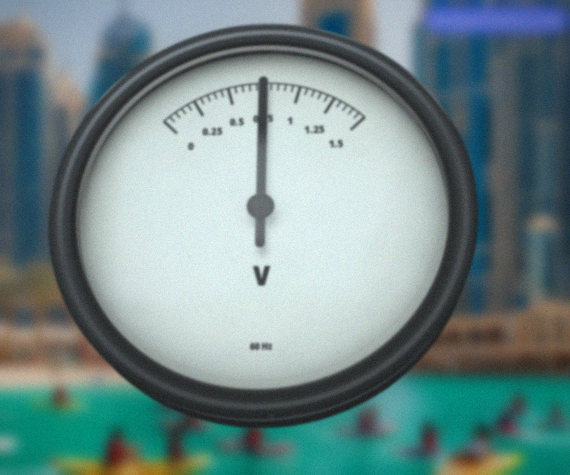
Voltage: 0.75 V
